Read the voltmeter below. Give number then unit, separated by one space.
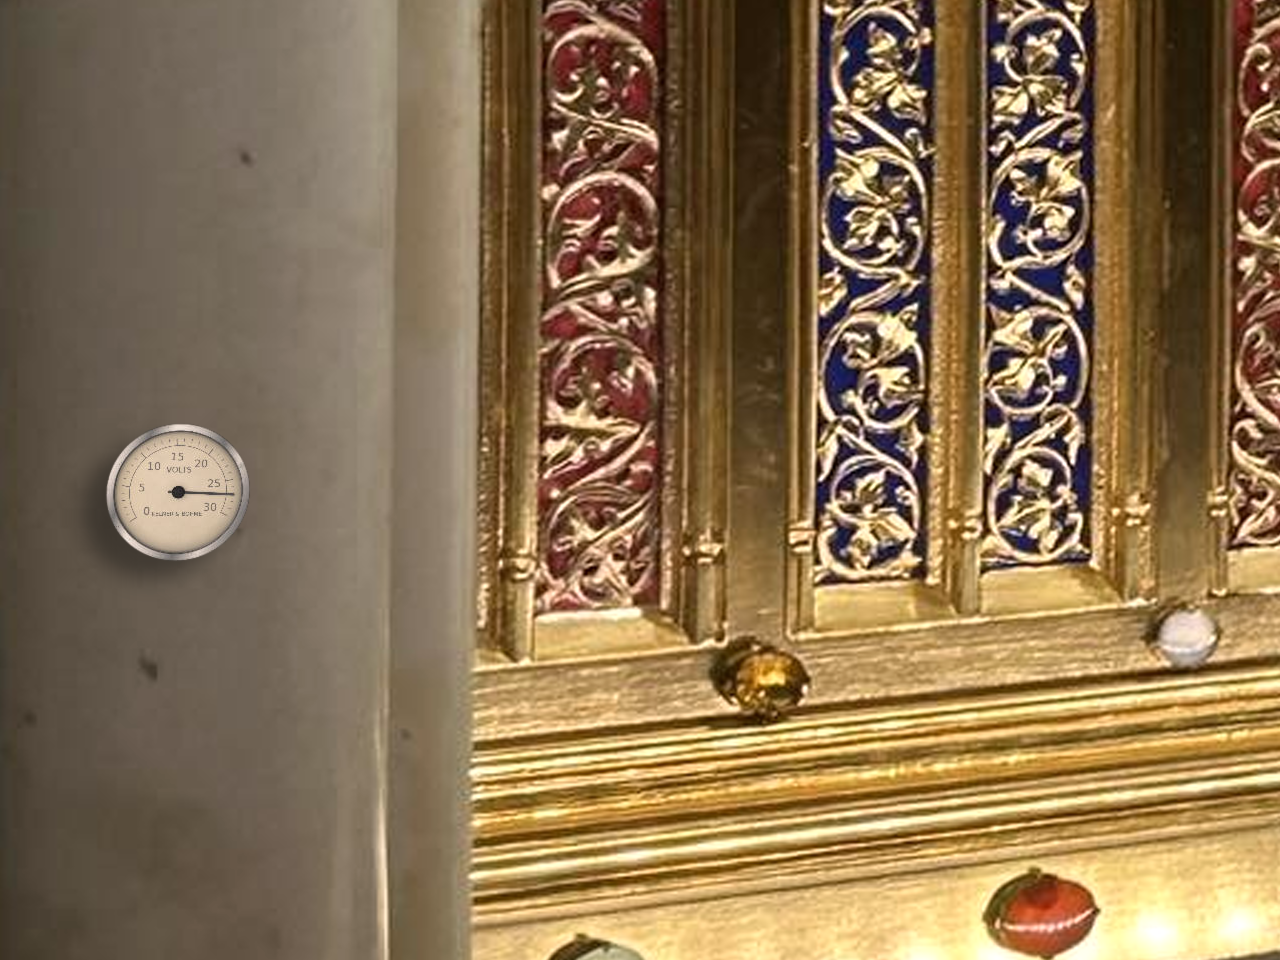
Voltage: 27 V
